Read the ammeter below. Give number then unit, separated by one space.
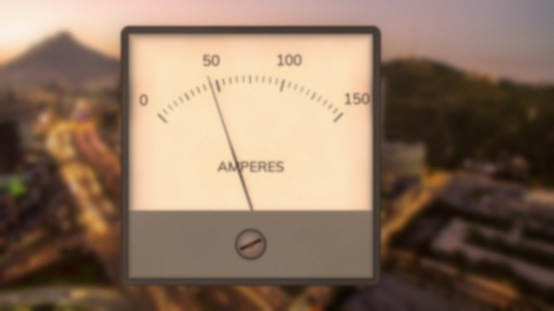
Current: 45 A
